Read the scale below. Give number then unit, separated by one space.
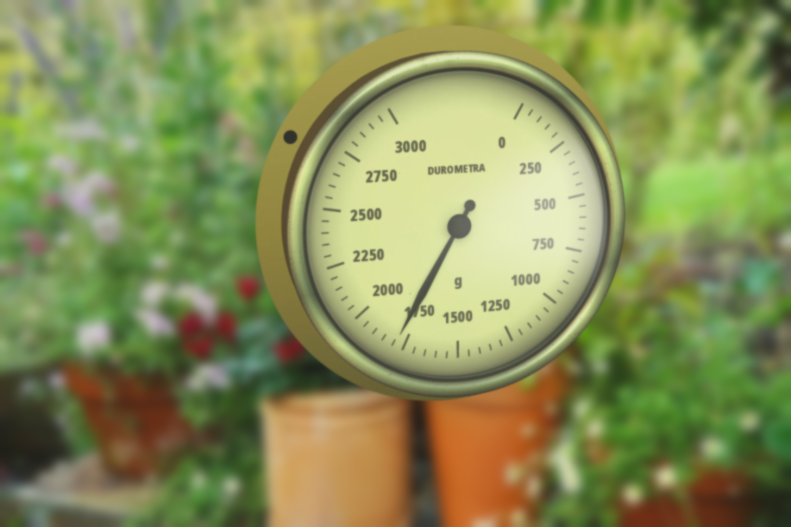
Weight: 1800 g
